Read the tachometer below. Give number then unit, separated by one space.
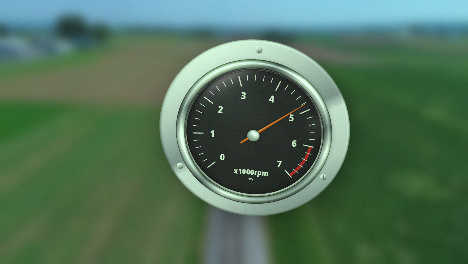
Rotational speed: 4800 rpm
